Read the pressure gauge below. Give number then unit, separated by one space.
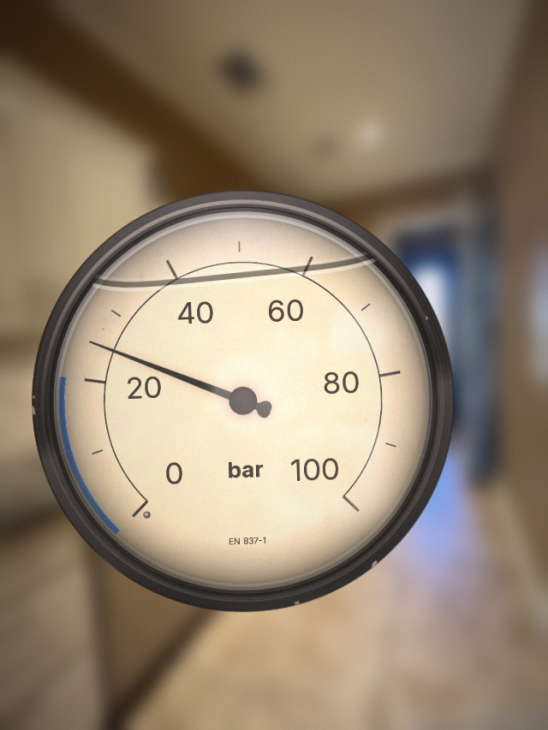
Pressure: 25 bar
